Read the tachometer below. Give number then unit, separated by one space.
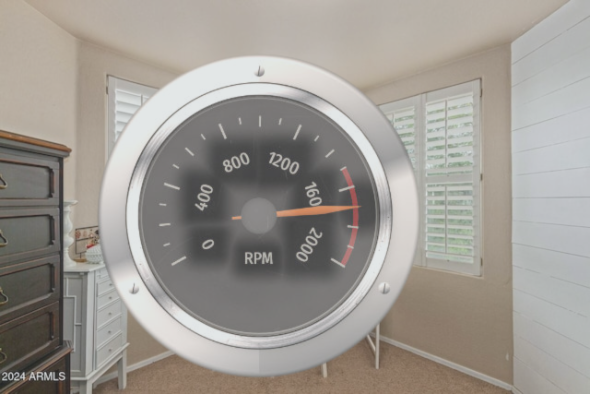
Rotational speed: 1700 rpm
